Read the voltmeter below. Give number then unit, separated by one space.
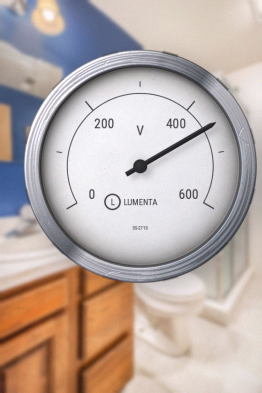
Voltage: 450 V
